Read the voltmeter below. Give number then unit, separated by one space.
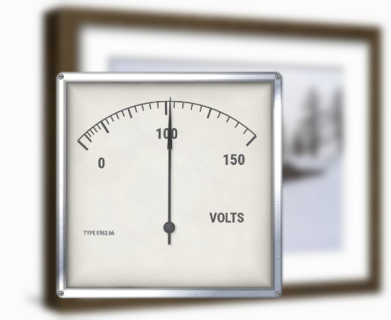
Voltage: 102.5 V
